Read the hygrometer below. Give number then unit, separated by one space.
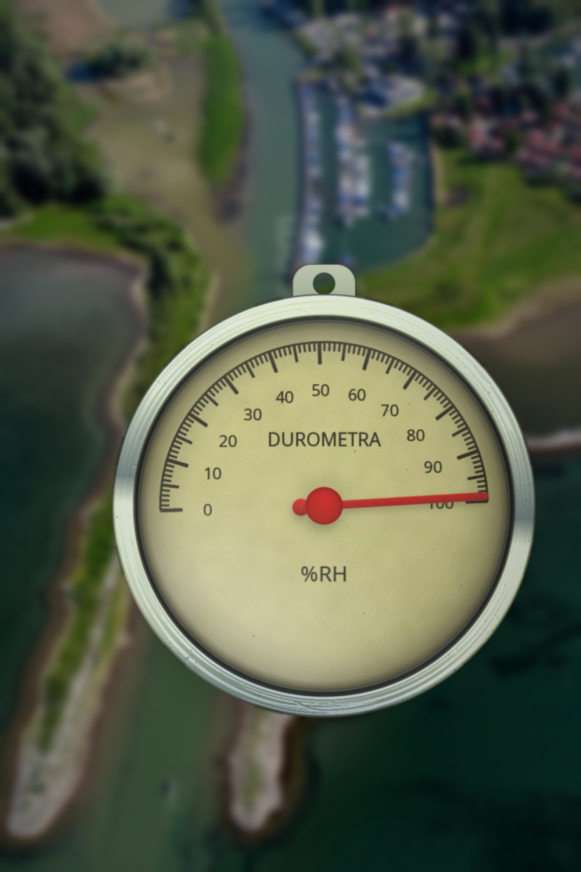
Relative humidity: 99 %
